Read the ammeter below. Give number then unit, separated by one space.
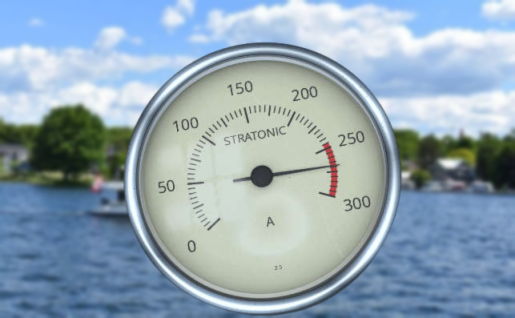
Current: 270 A
